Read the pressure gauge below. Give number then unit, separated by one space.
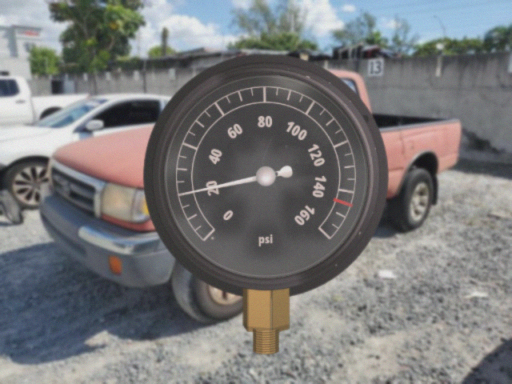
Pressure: 20 psi
